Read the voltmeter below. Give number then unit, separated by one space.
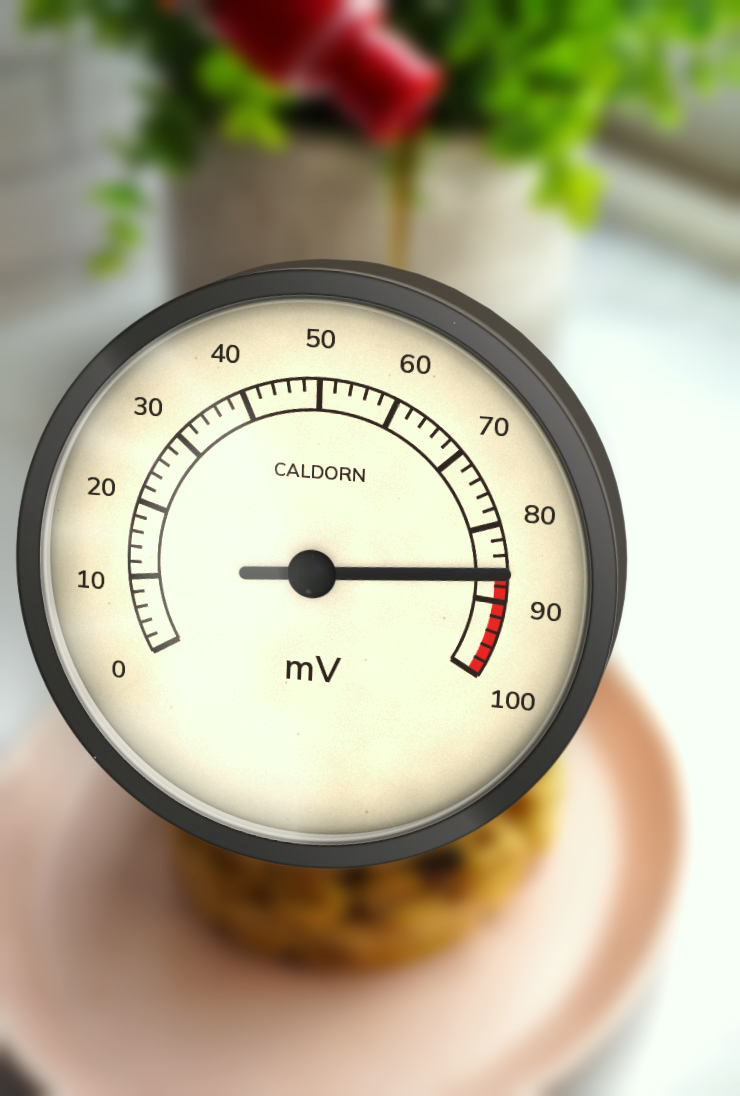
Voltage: 86 mV
